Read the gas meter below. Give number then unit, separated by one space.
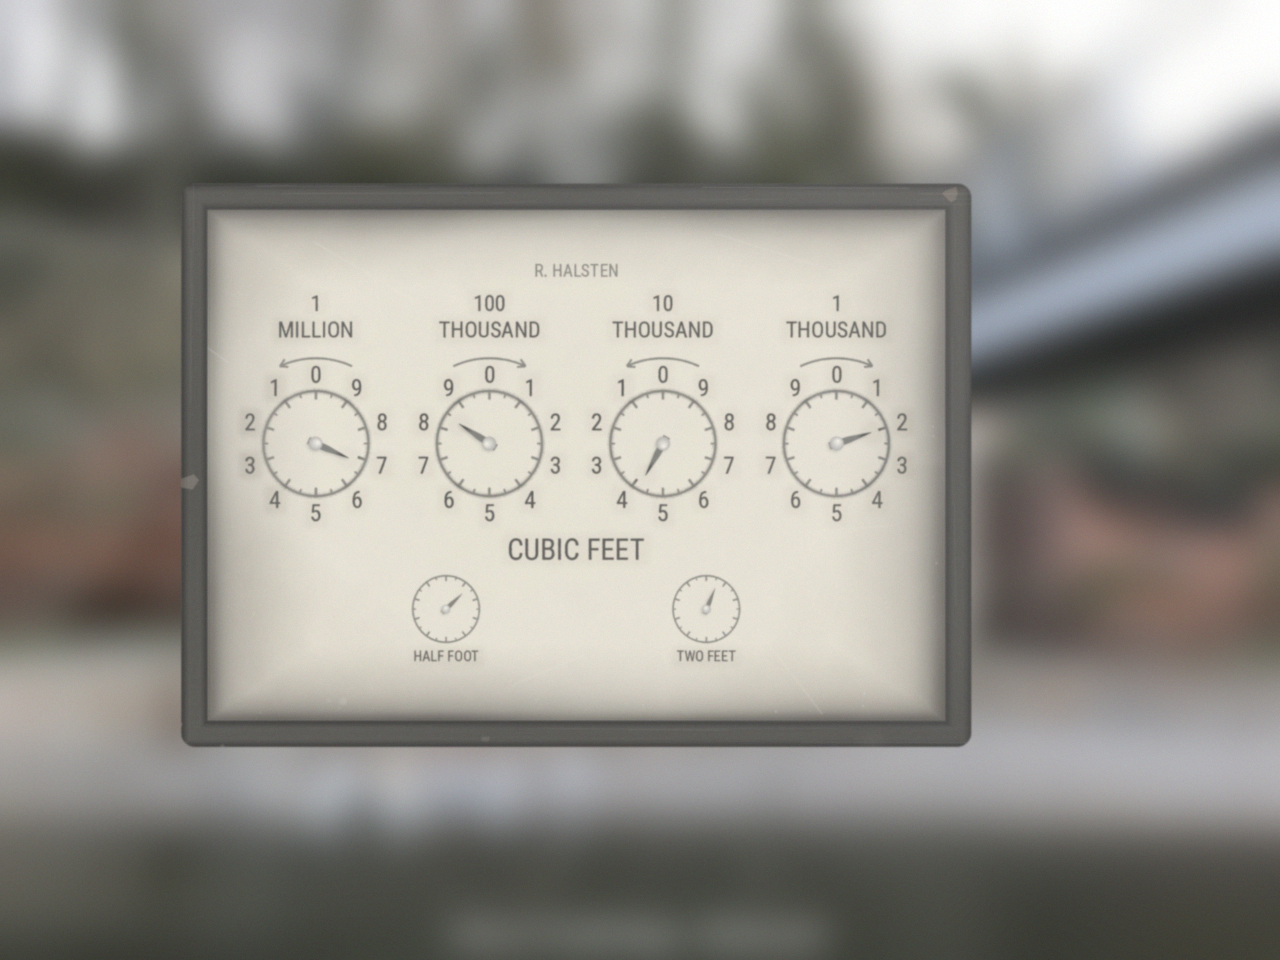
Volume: 684200 ft³
